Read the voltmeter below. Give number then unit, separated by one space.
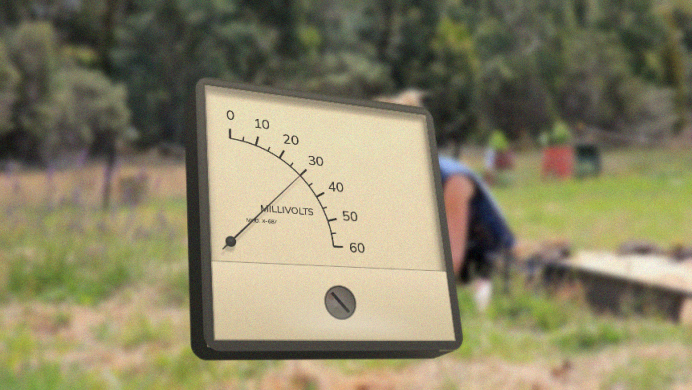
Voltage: 30 mV
